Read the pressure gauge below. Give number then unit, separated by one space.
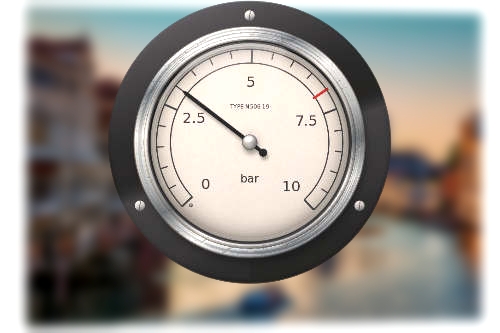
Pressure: 3 bar
